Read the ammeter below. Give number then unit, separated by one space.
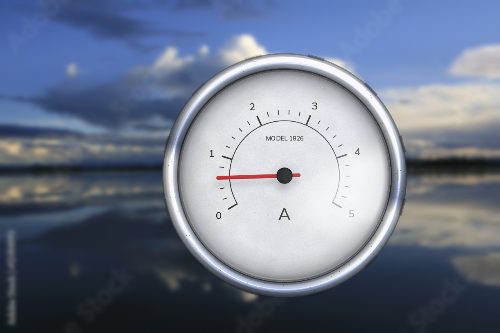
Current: 0.6 A
